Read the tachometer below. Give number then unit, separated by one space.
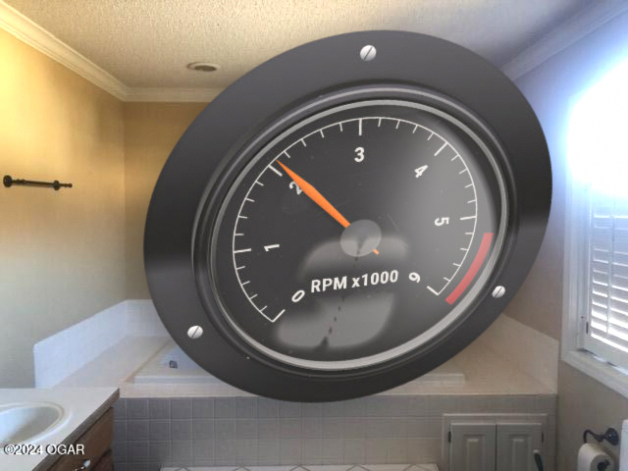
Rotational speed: 2100 rpm
